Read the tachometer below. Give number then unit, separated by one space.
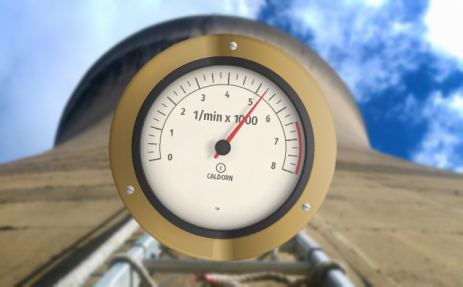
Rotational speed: 5250 rpm
